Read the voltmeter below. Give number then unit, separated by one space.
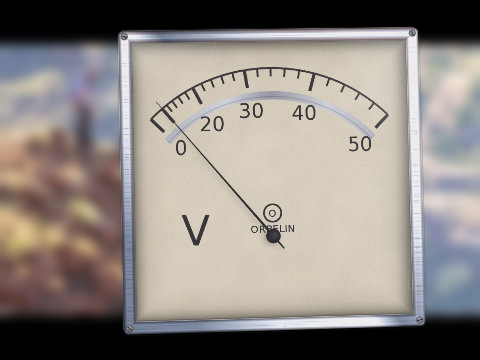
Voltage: 10 V
